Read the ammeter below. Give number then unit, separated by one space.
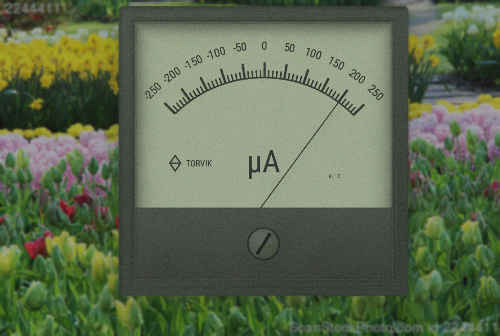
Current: 200 µA
